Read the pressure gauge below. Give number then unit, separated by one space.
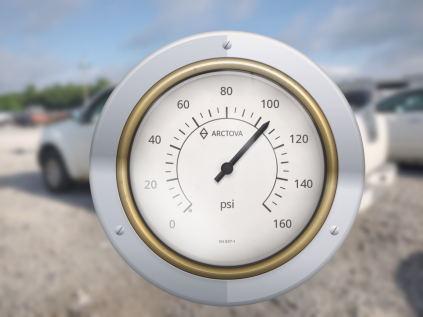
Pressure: 105 psi
